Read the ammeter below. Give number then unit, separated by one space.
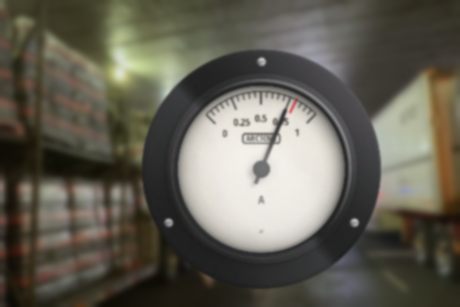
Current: 0.75 A
